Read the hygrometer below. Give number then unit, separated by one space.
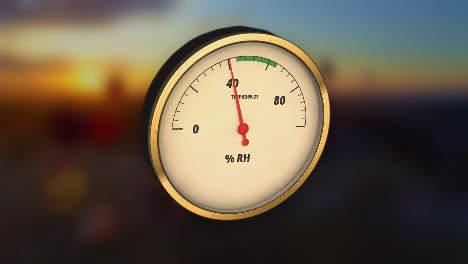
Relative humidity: 40 %
